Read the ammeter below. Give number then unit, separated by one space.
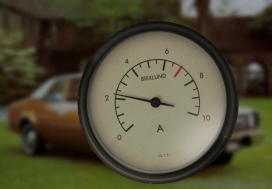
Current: 2.25 A
